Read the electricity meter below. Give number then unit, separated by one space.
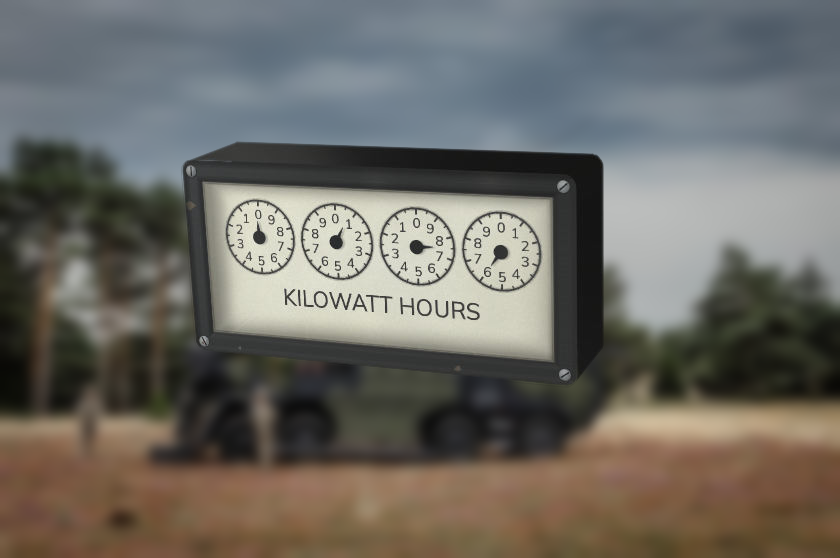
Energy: 76 kWh
